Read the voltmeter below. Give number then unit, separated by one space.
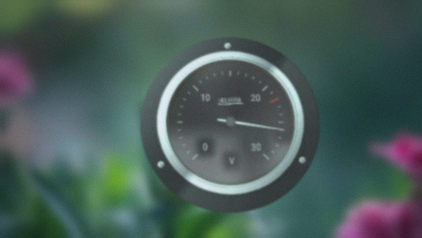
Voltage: 26 V
